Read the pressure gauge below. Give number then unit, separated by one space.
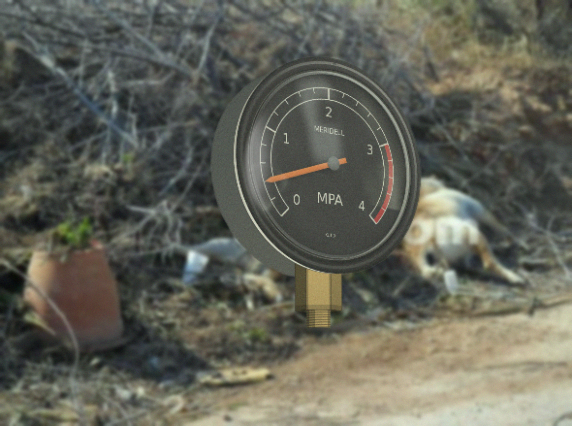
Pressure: 0.4 MPa
